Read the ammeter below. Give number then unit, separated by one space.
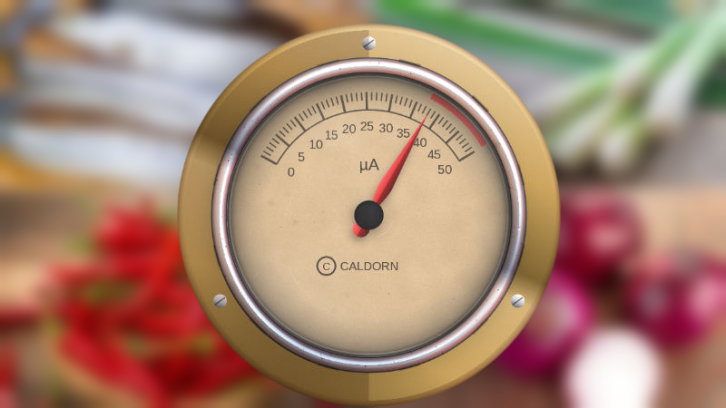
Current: 38 µA
